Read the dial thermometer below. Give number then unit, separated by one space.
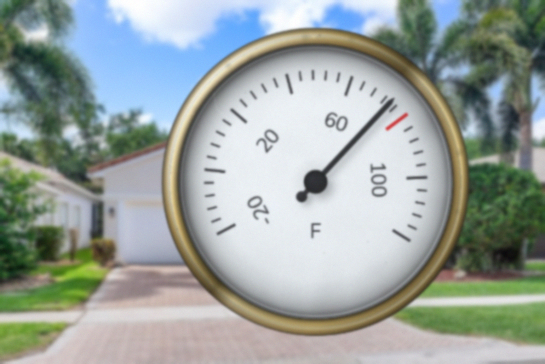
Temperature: 74 °F
